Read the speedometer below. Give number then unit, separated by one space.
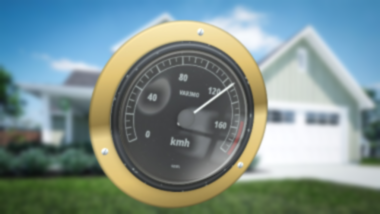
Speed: 125 km/h
